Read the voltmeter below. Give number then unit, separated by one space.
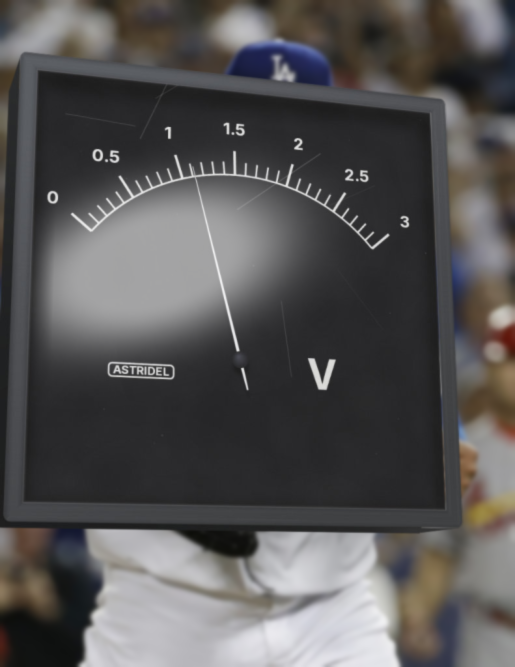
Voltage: 1.1 V
